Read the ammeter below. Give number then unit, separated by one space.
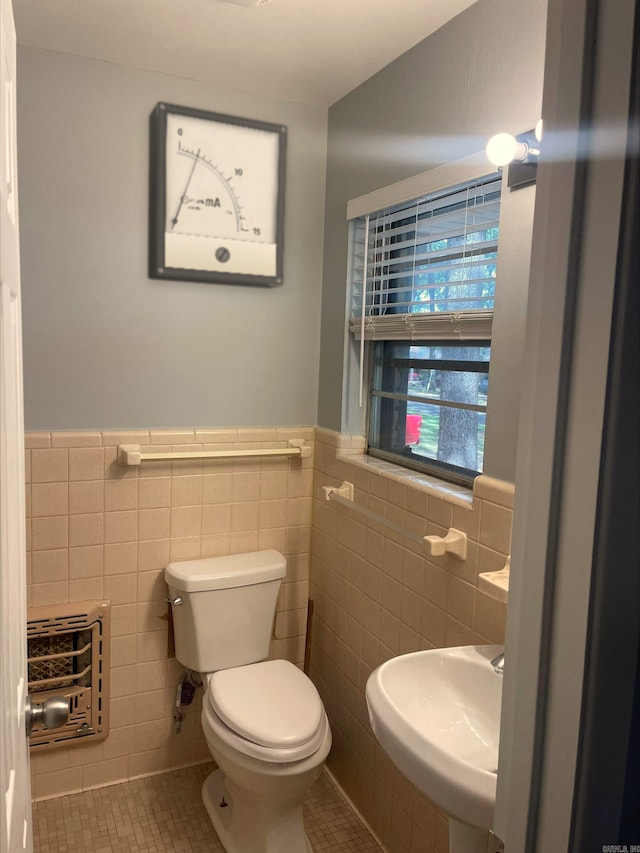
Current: 5 mA
